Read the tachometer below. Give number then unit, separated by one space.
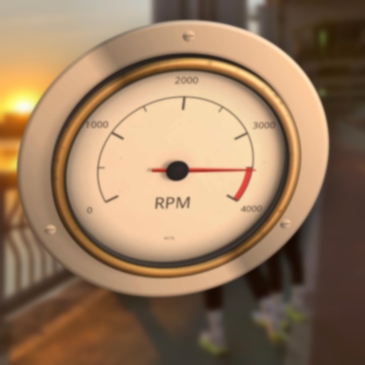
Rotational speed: 3500 rpm
